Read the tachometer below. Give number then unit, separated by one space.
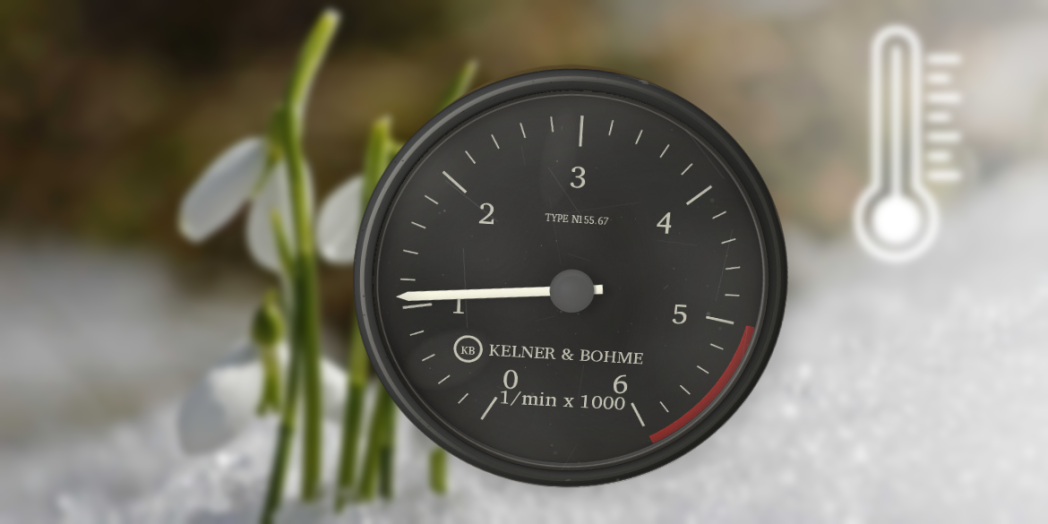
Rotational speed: 1100 rpm
